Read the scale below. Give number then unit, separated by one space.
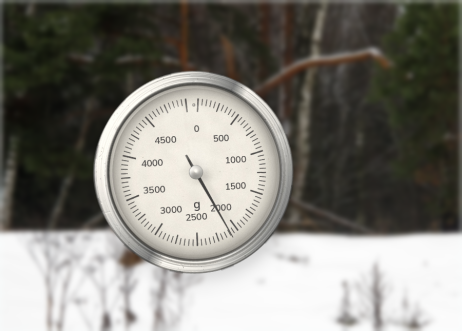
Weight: 2100 g
